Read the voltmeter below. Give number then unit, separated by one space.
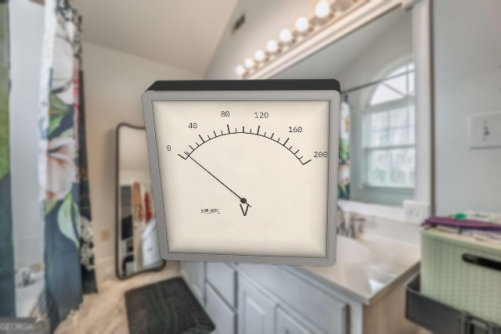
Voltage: 10 V
